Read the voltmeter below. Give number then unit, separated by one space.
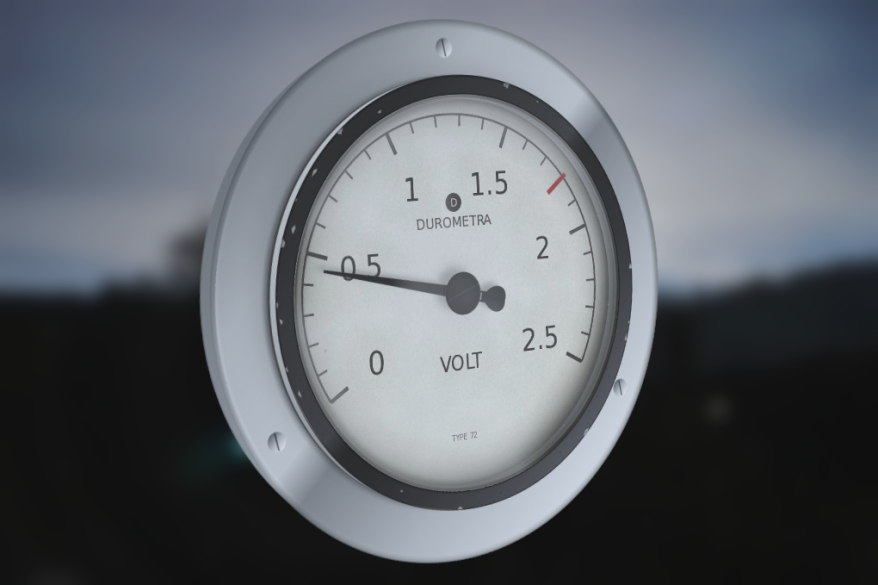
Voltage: 0.45 V
